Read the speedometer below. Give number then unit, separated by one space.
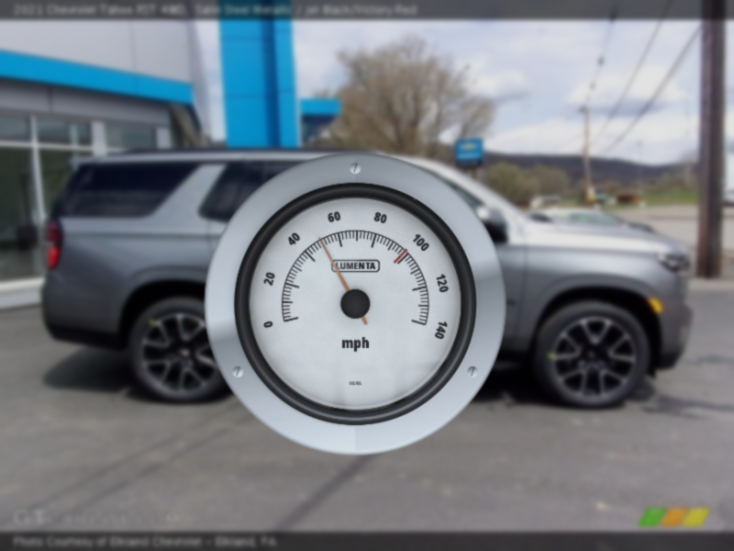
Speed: 50 mph
